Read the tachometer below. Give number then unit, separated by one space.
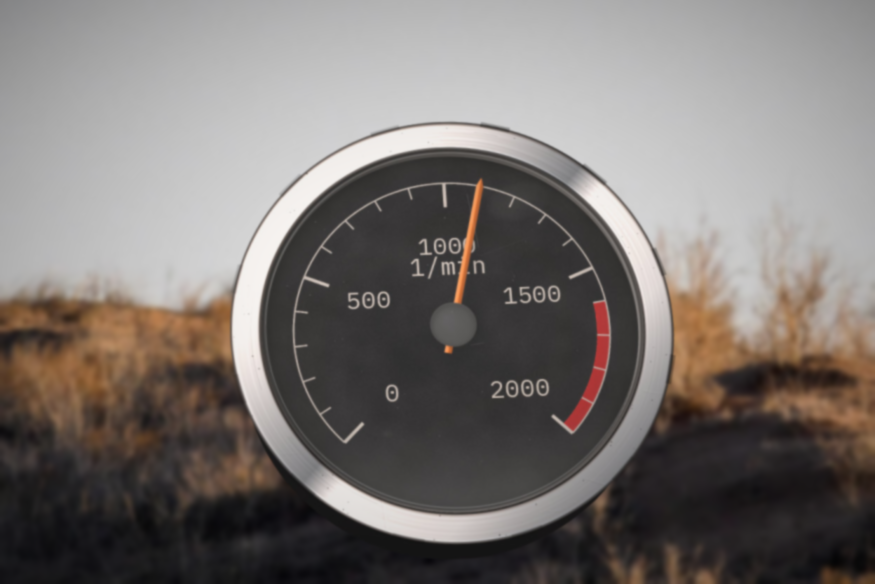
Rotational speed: 1100 rpm
